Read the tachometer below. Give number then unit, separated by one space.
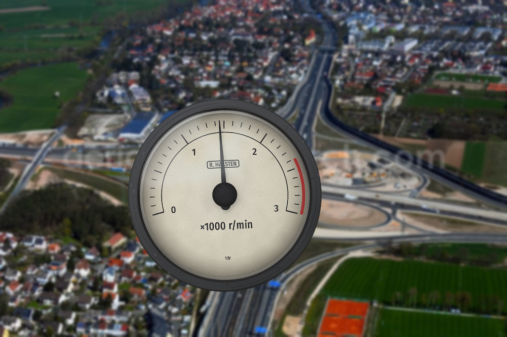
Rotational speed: 1450 rpm
